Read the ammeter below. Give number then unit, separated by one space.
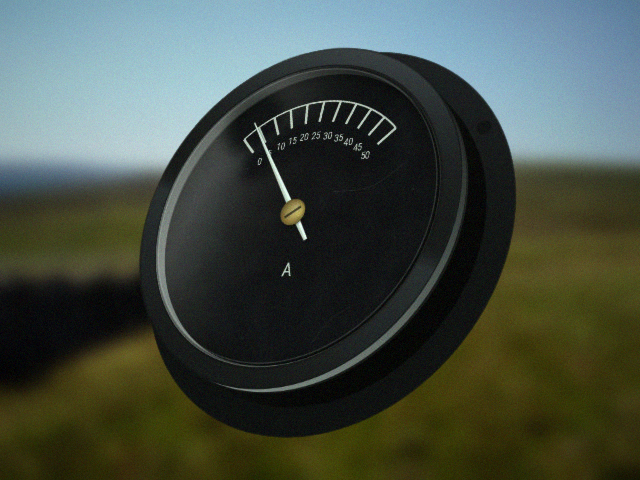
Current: 5 A
